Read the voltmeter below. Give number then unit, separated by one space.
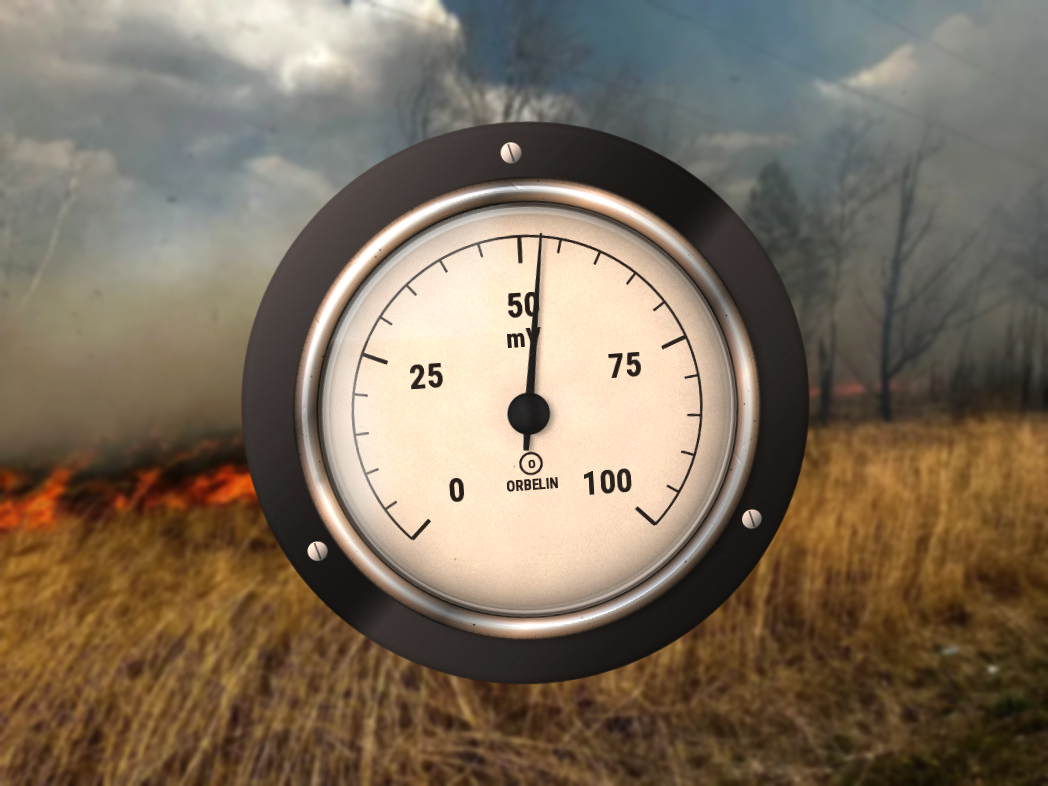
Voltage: 52.5 mV
